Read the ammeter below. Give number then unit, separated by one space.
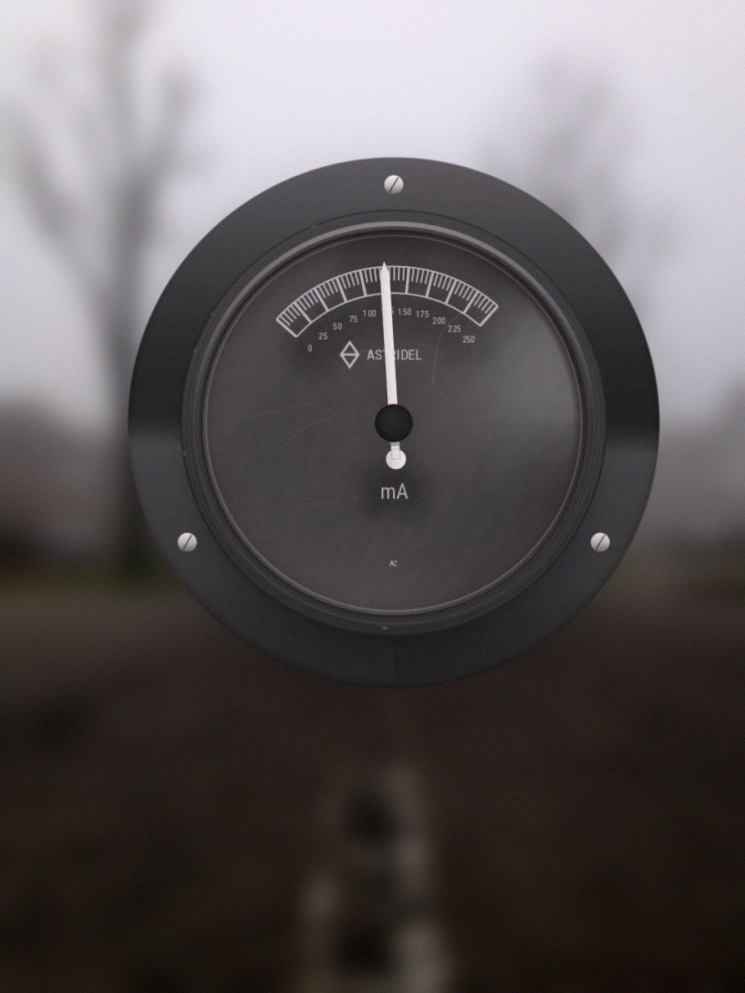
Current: 125 mA
